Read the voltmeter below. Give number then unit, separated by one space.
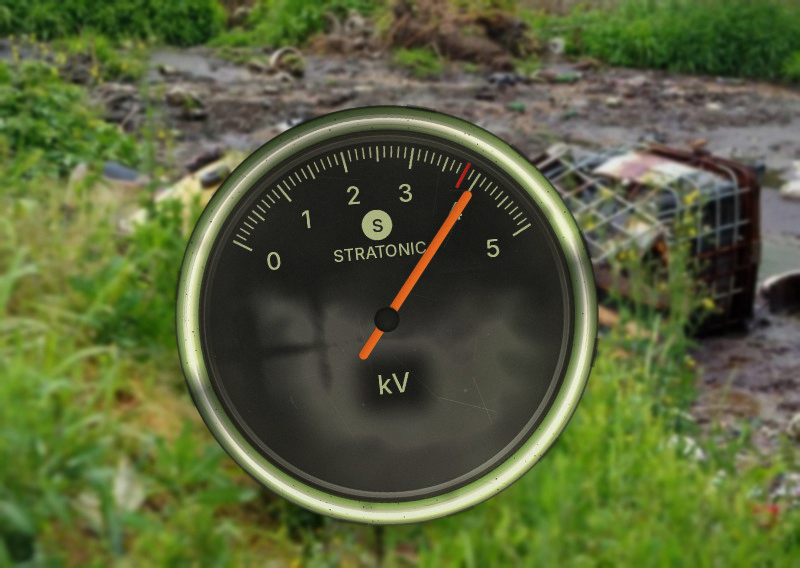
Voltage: 4 kV
